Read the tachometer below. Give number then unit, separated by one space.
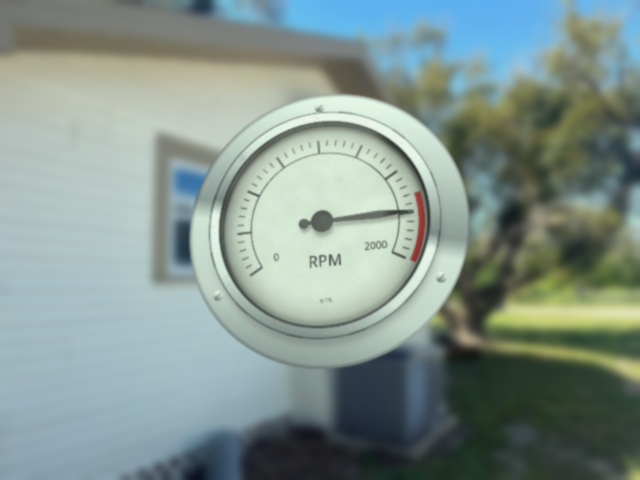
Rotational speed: 1750 rpm
